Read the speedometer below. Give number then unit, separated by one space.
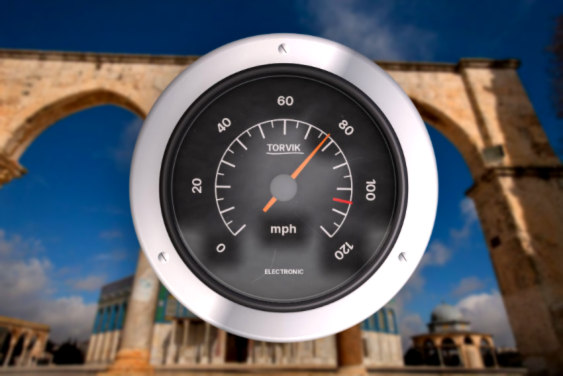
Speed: 77.5 mph
